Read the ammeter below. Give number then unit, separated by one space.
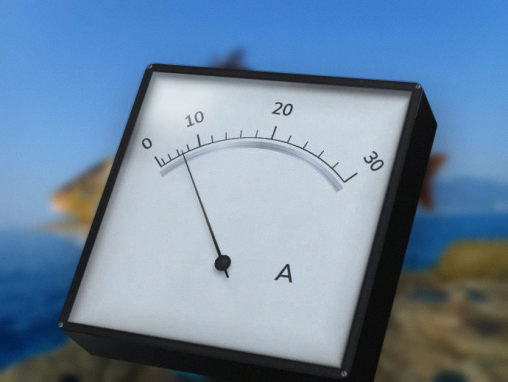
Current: 7 A
